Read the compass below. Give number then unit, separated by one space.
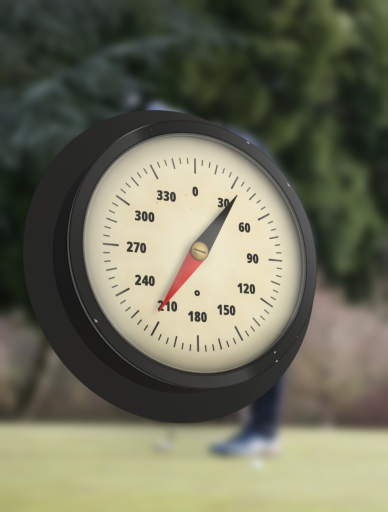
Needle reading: 215 °
